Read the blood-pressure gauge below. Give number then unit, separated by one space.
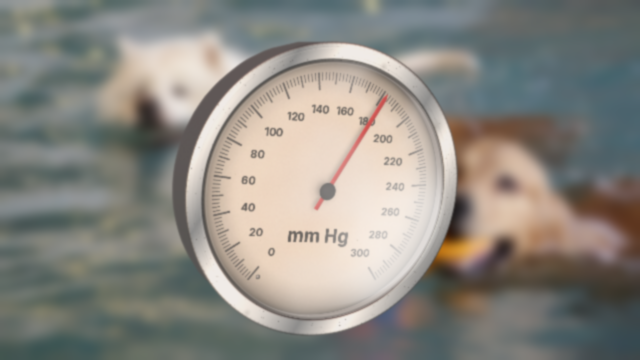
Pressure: 180 mmHg
